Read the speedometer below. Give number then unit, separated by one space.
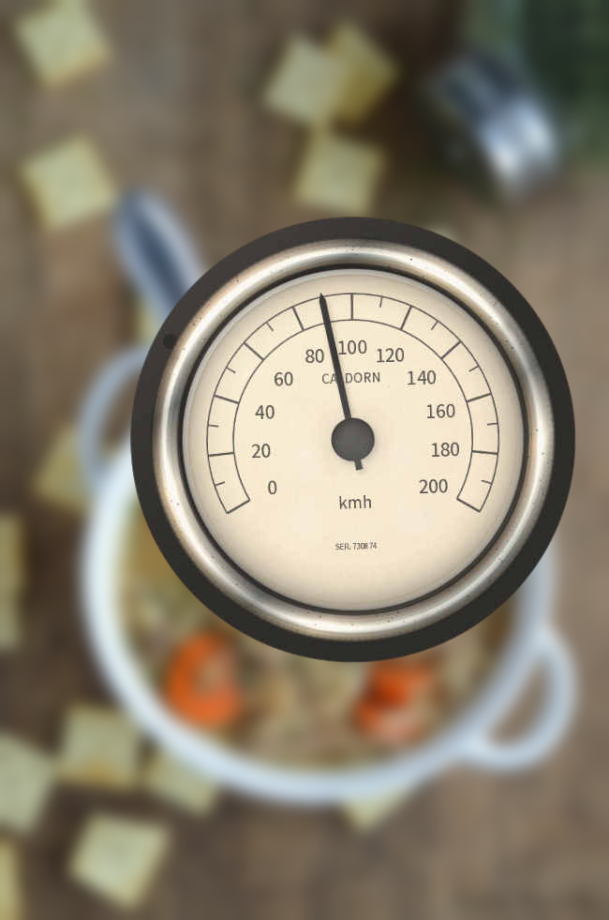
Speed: 90 km/h
